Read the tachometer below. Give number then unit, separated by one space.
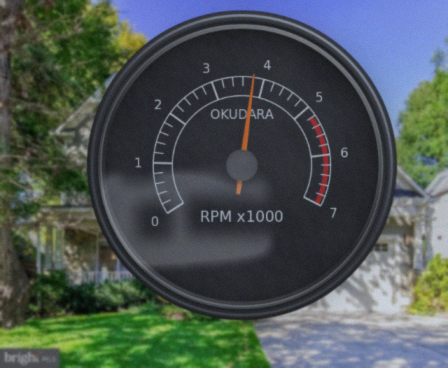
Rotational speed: 3800 rpm
